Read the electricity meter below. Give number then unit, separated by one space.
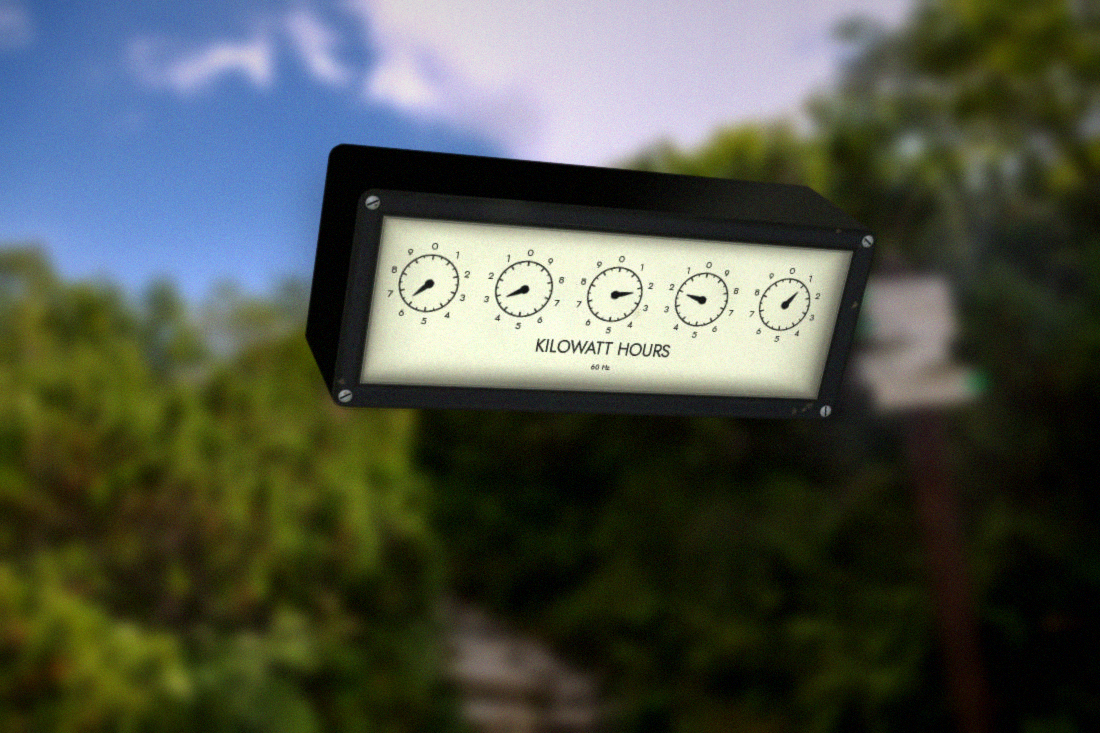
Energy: 63221 kWh
